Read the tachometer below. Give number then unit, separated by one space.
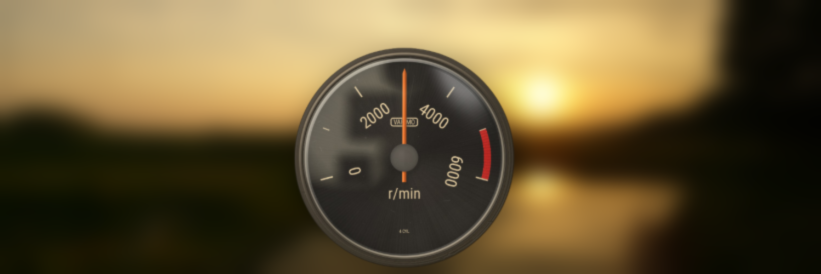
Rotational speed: 3000 rpm
